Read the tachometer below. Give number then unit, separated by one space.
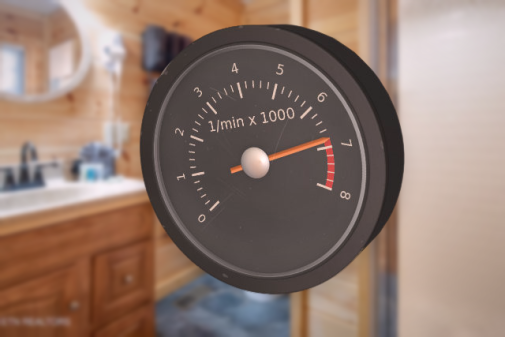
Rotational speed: 6800 rpm
